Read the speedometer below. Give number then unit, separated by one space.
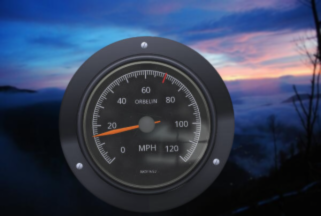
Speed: 15 mph
